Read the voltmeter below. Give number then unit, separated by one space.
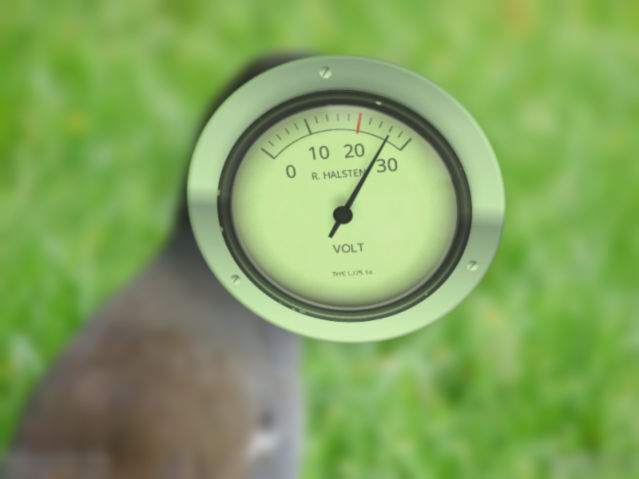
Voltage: 26 V
